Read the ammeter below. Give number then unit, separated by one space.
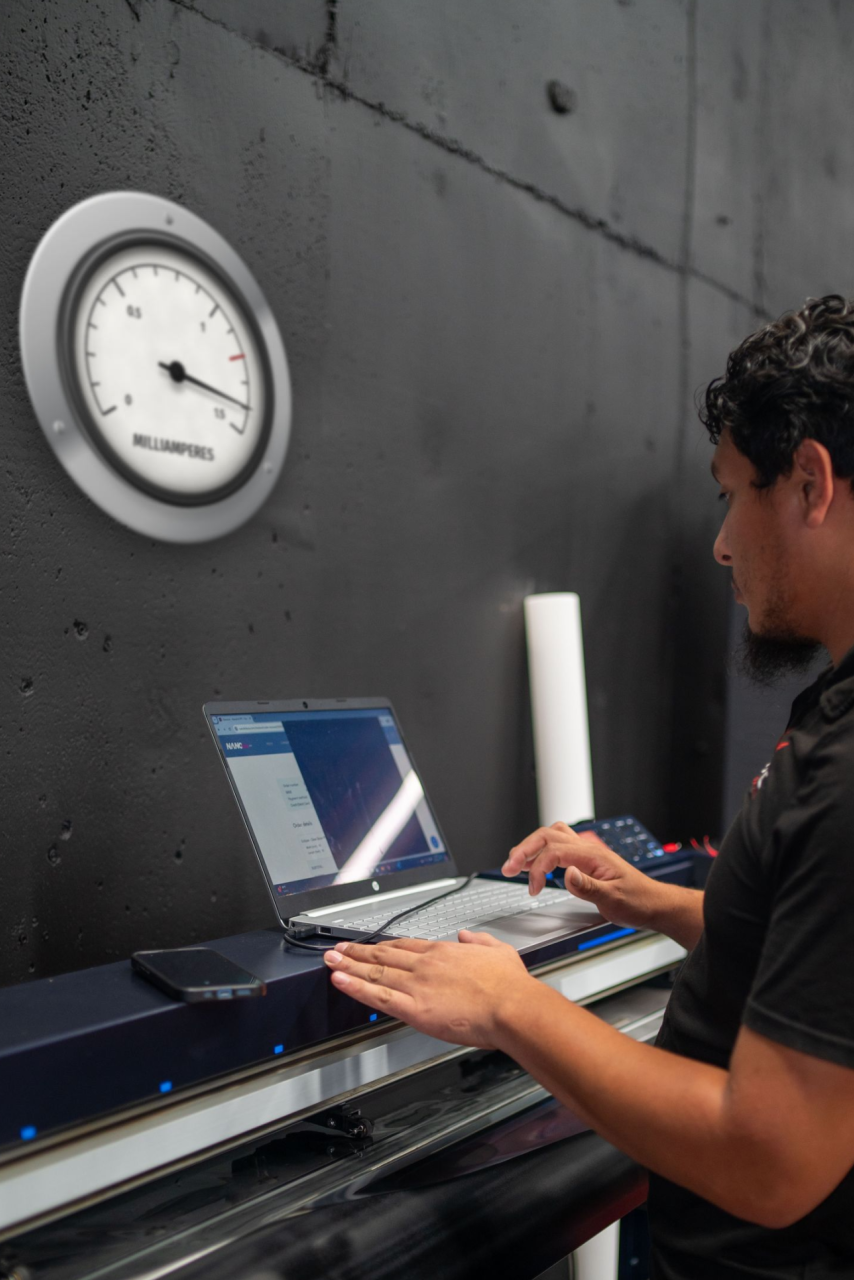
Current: 1.4 mA
